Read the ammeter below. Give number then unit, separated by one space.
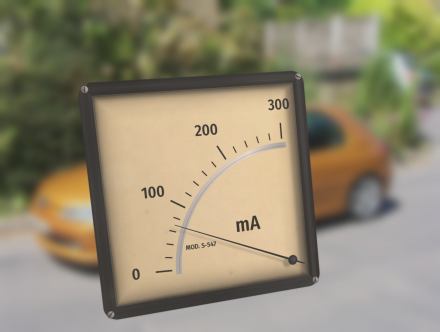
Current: 70 mA
